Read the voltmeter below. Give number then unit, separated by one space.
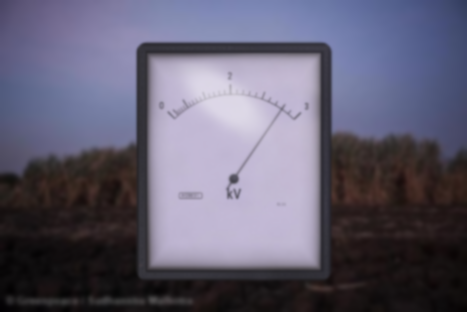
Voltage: 2.8 kV
